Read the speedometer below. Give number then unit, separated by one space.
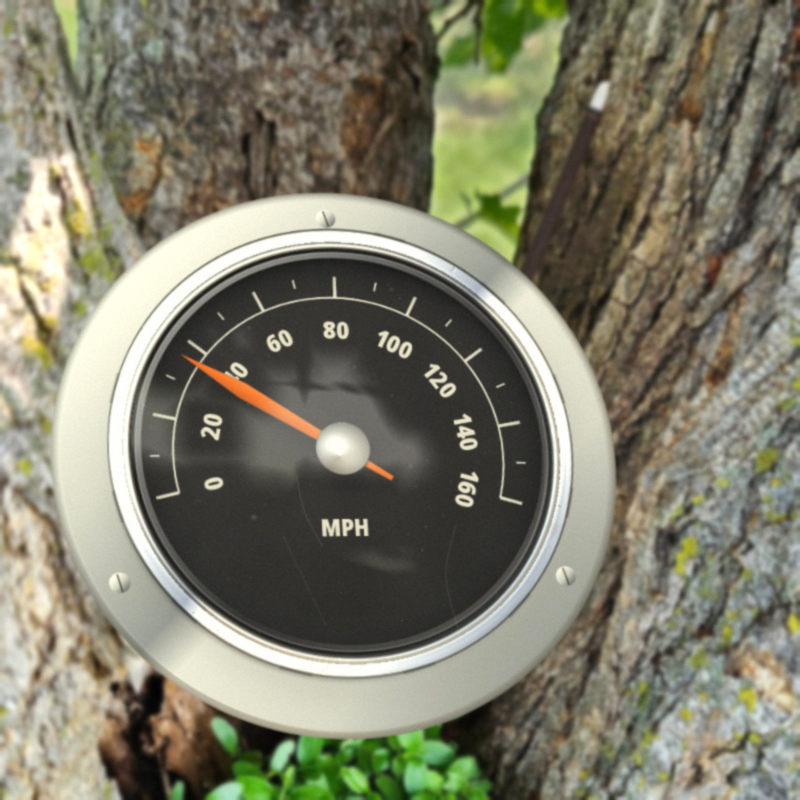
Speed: 35 mph
